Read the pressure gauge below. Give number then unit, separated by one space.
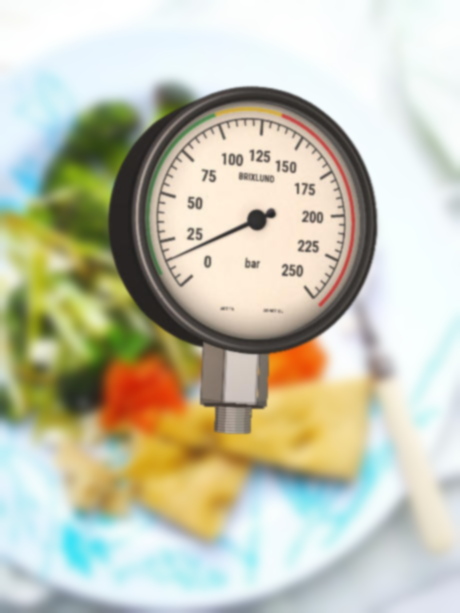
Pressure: 15 bar
